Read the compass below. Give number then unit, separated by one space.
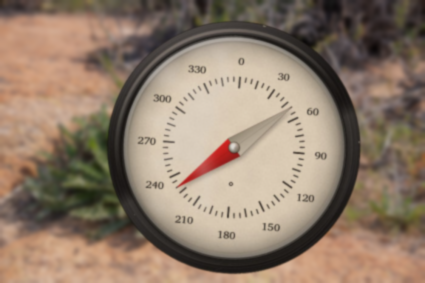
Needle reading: 230 °
